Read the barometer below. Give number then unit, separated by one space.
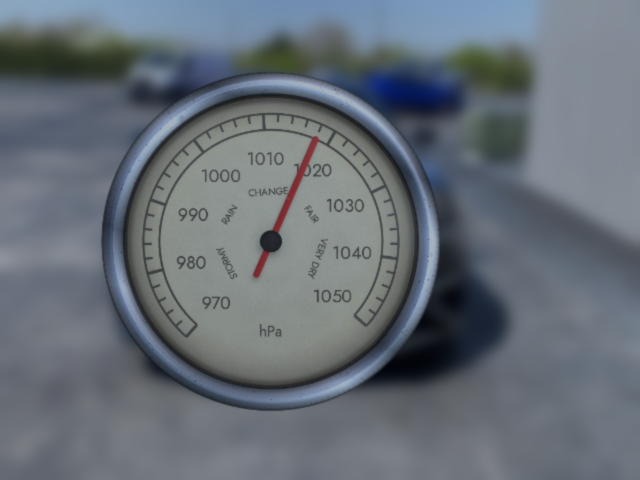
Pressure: 1018 hPa
